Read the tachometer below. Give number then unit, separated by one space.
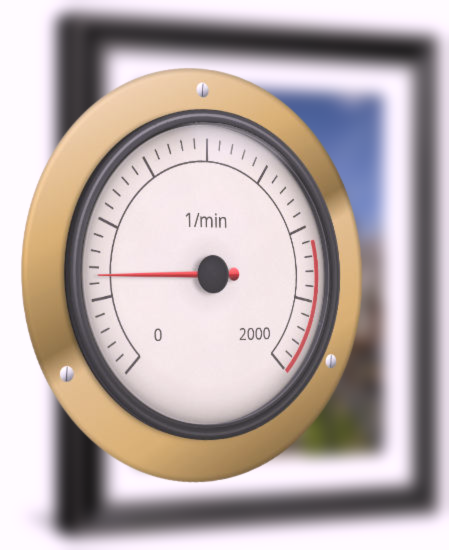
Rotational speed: 325 rpm
